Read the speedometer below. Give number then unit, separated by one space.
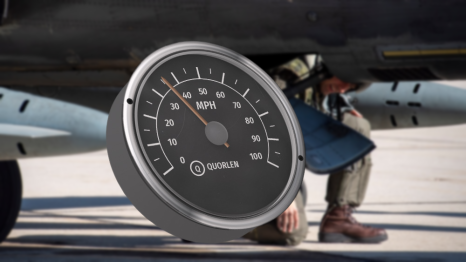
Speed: 35 mph
